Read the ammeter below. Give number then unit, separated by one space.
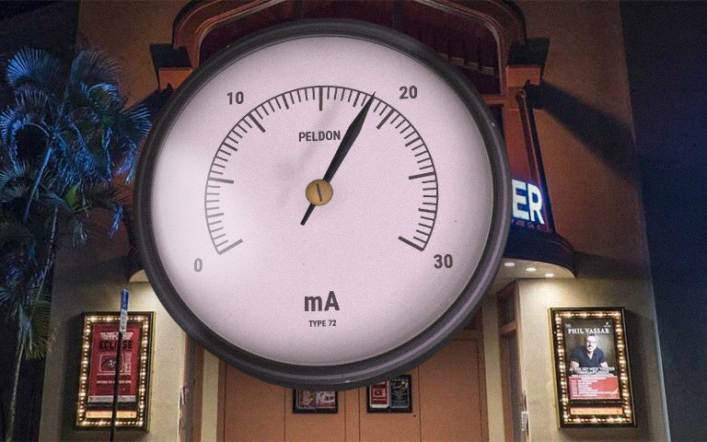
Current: 18.5 mA
